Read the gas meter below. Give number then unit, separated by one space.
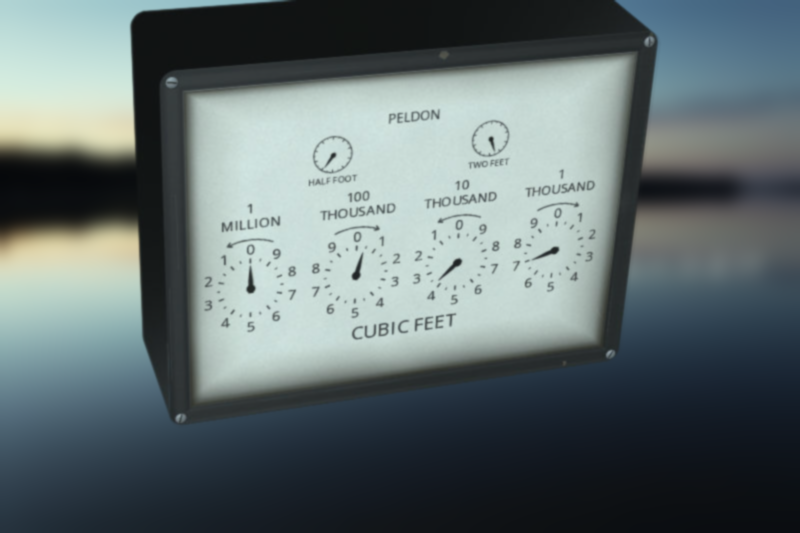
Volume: 3700 ft³
